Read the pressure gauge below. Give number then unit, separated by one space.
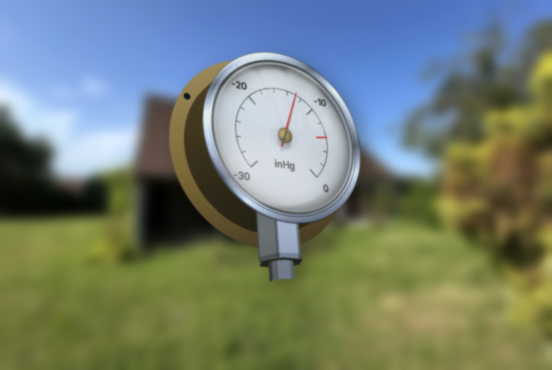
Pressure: -13 inHg
